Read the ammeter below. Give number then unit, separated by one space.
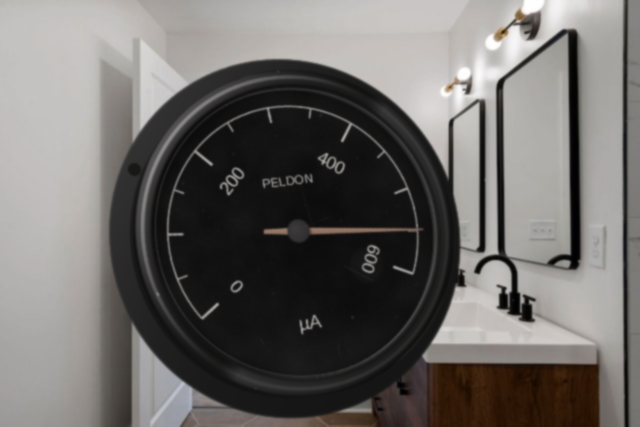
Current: 550 µA
